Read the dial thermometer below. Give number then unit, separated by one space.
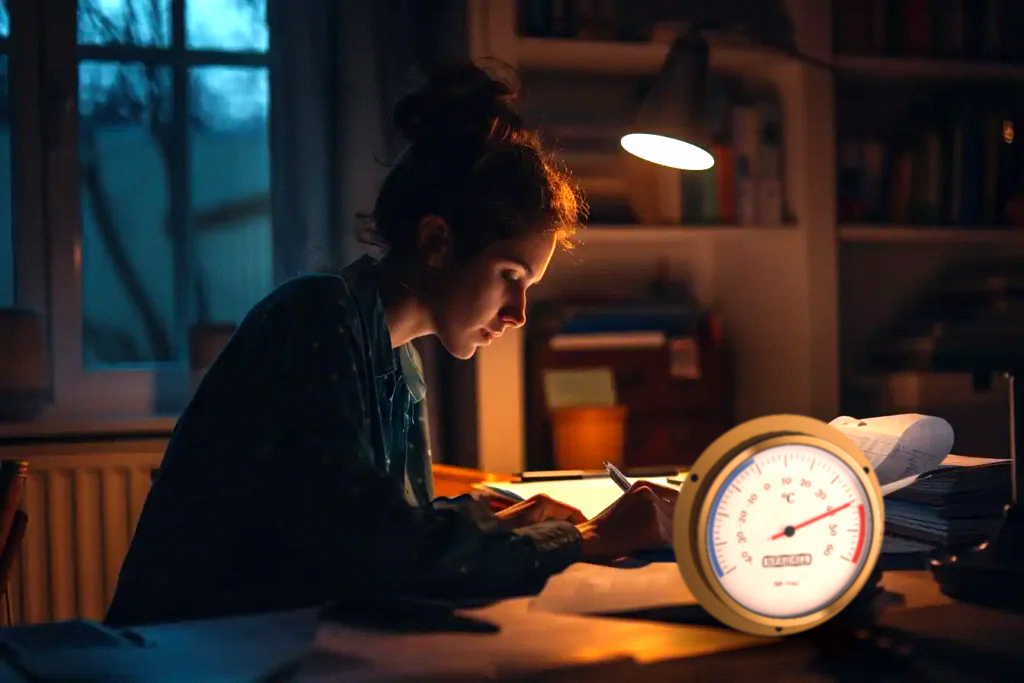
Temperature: 40 °C
